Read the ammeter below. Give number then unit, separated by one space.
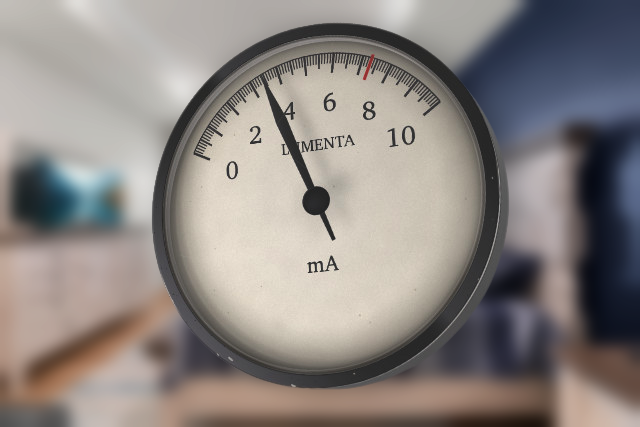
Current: 3.5 mA
